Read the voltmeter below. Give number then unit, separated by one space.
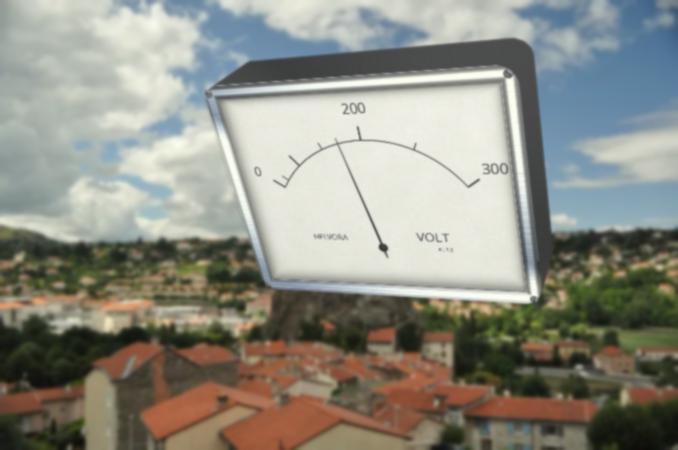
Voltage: 175 V
